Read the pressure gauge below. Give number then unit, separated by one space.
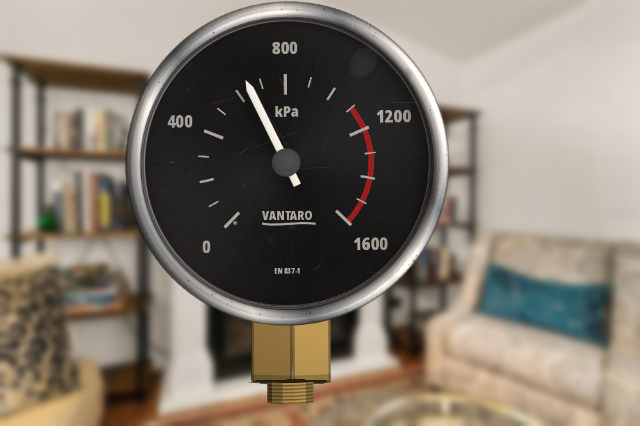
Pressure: 650 kPa
